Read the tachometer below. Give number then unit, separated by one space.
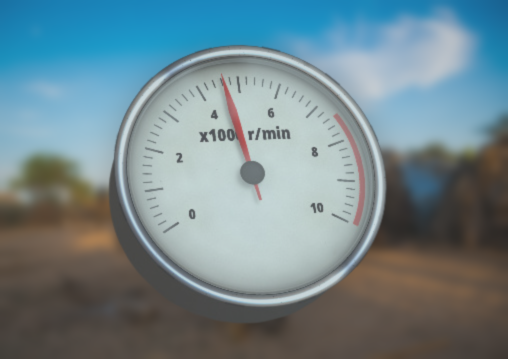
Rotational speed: 4600 rpm
